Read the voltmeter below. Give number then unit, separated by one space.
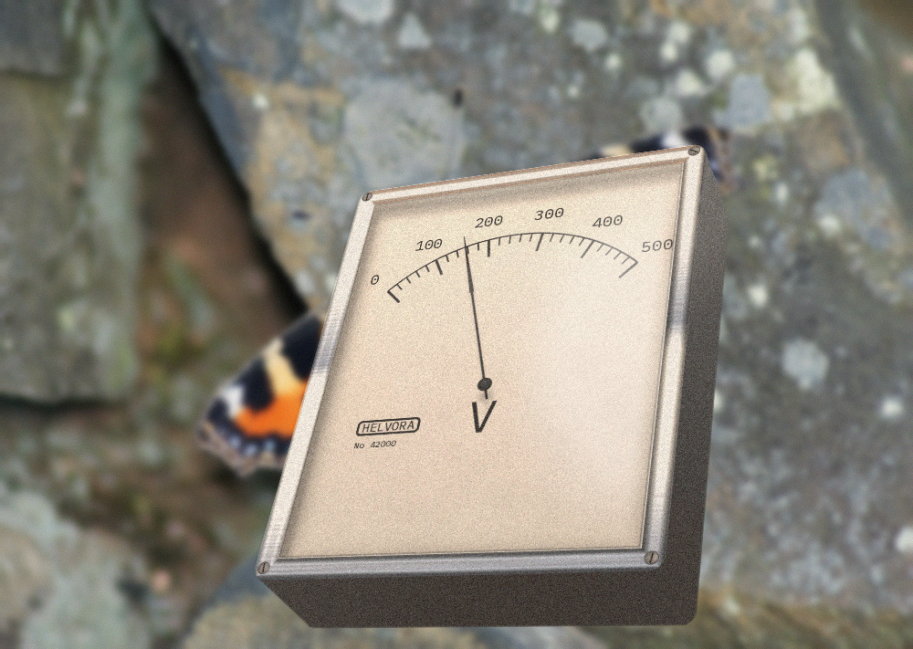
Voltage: 160 V
